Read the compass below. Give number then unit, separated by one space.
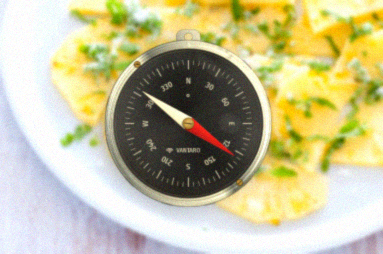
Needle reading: 125 °
